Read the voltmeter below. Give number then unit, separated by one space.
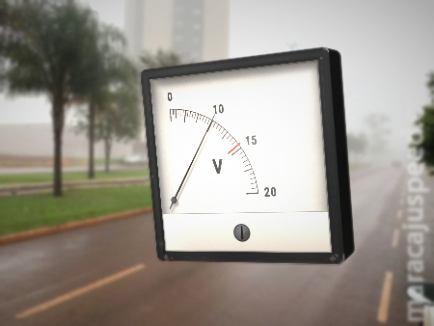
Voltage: 10 V
